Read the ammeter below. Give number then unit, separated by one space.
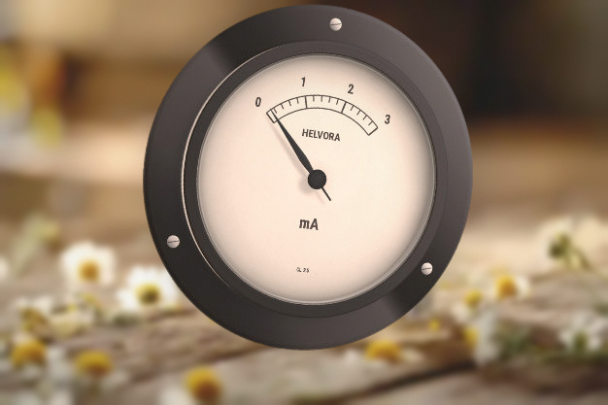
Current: 0.1 mA
